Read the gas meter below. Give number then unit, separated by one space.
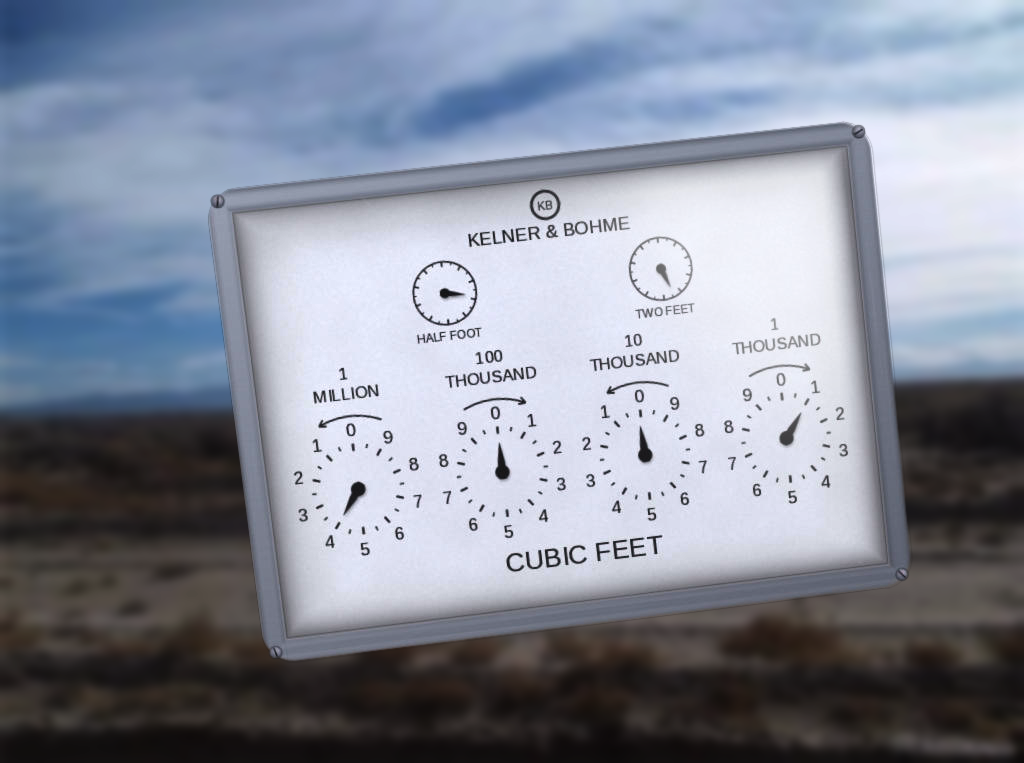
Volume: 400100 ft³
